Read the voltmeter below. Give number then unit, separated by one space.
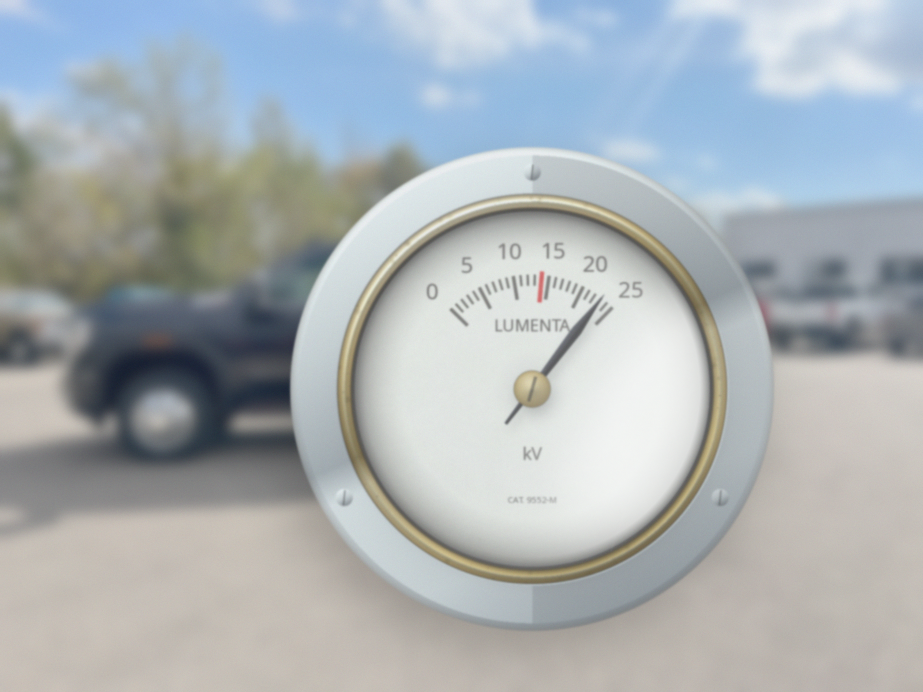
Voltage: 23 kV
